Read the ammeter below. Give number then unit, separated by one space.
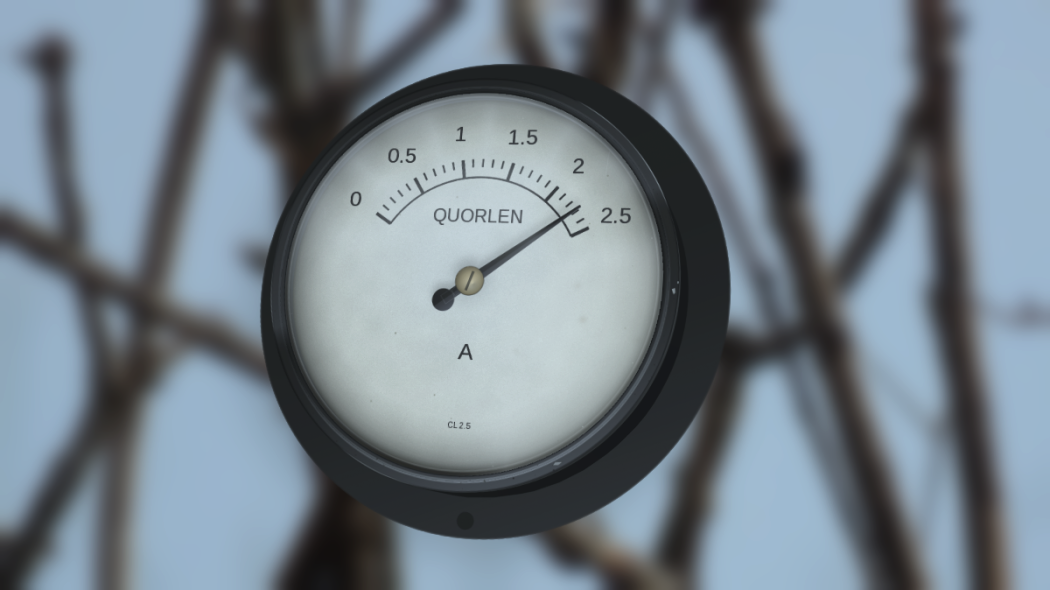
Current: 2.3 A
